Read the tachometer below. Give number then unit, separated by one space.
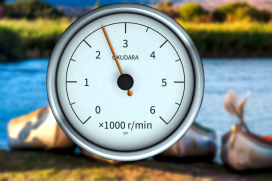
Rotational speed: 2500 rpm
